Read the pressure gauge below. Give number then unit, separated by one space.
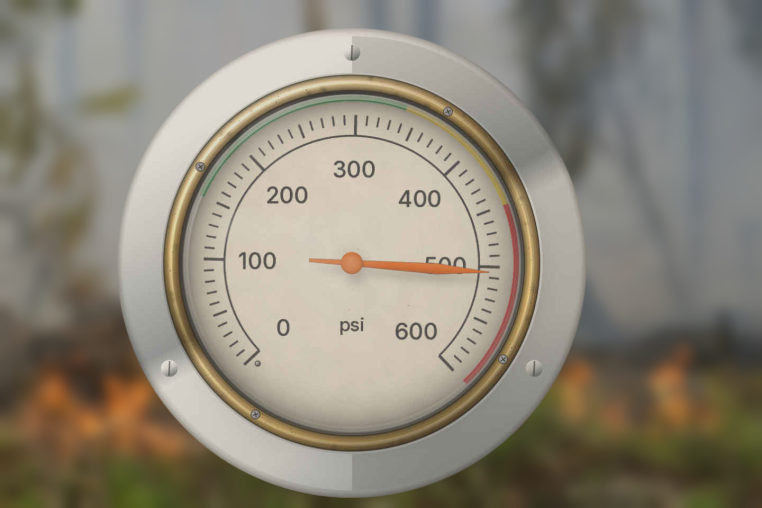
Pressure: 505 psi
